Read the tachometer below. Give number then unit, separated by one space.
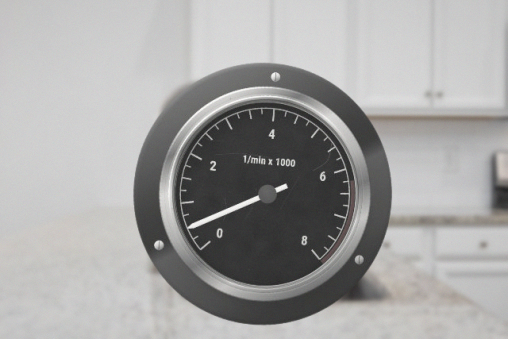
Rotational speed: 500 rpm
